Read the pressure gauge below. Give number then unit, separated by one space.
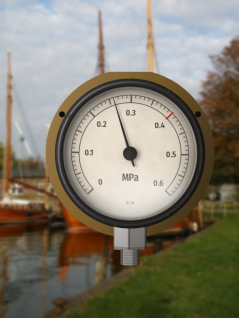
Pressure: 0.26 MPa
